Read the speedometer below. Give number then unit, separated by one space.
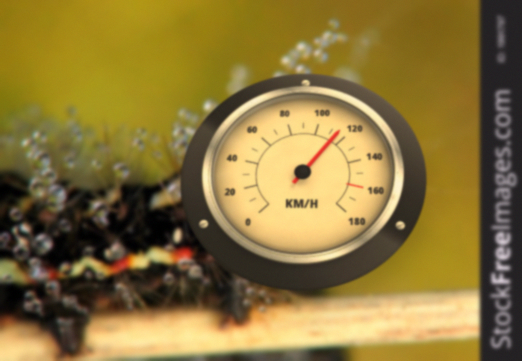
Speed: 115 km/h
